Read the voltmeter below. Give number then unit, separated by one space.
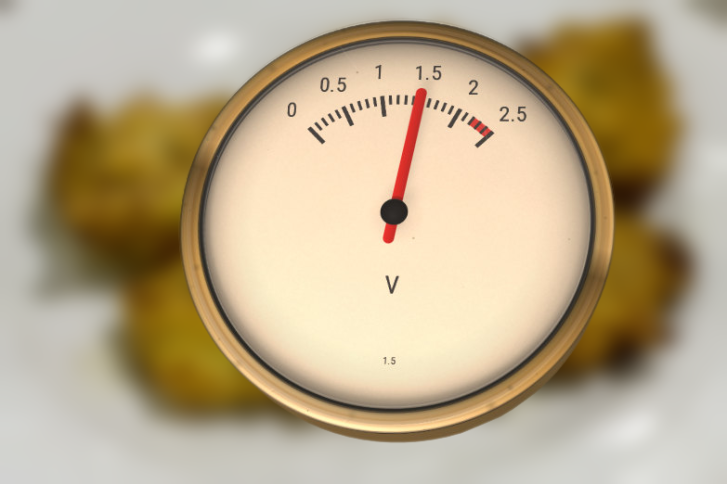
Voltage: 1.5 V
